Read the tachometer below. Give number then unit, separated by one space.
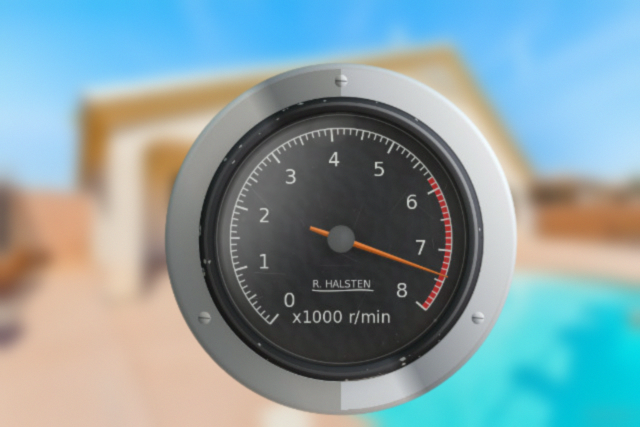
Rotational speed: 7400 rpm
